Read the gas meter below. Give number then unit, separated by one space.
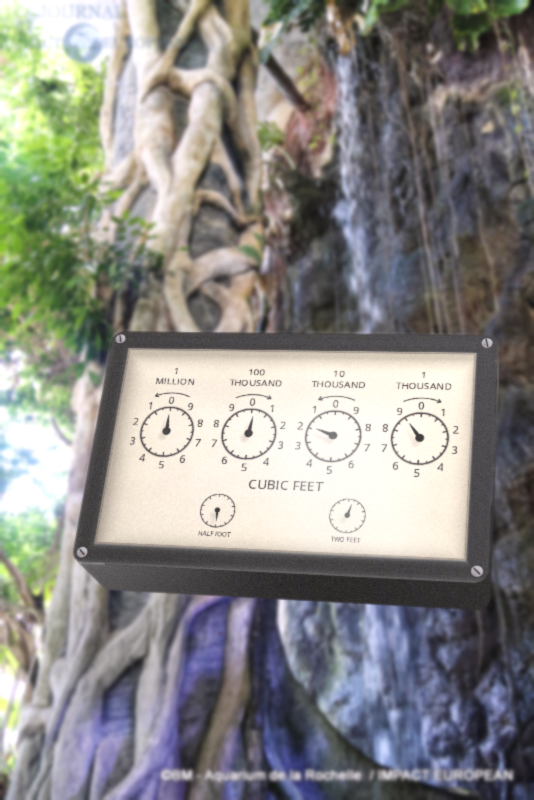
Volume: 1900 ft³
